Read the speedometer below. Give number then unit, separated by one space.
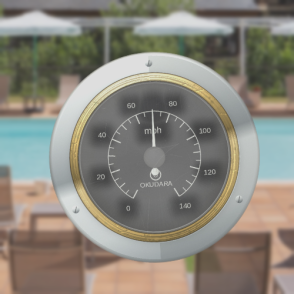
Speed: 70 mph
